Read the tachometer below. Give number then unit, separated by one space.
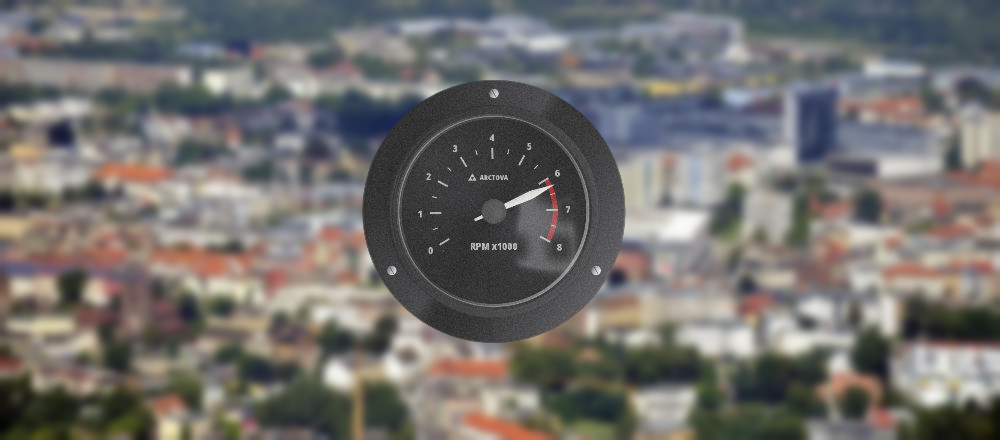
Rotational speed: 6250 rpm
